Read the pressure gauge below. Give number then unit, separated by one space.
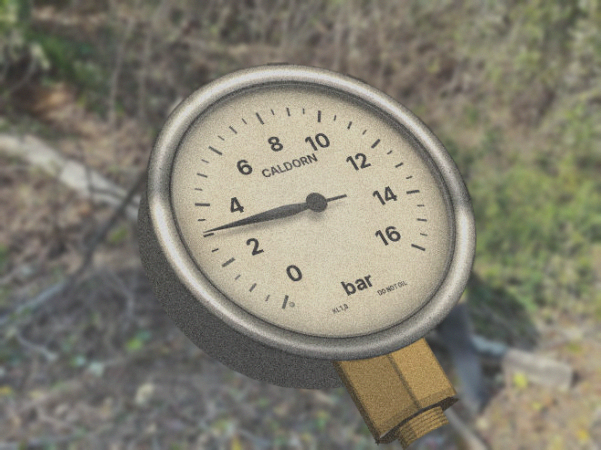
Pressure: 3 bar
